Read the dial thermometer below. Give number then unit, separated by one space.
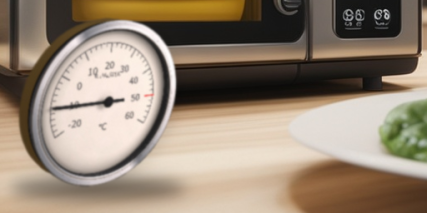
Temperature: -10 °C
